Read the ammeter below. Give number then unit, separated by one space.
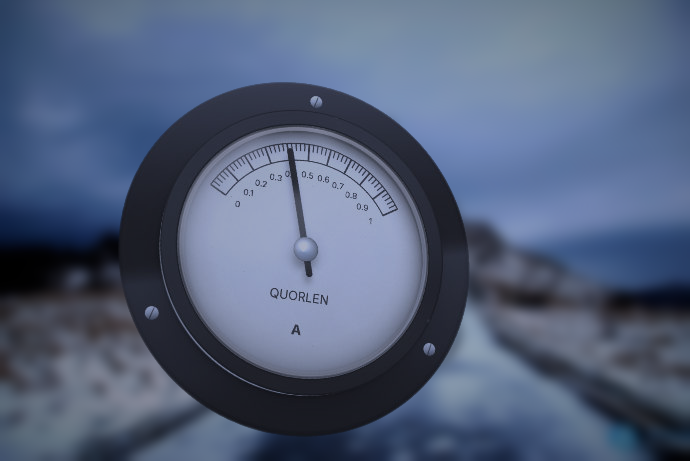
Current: 0.4 A
